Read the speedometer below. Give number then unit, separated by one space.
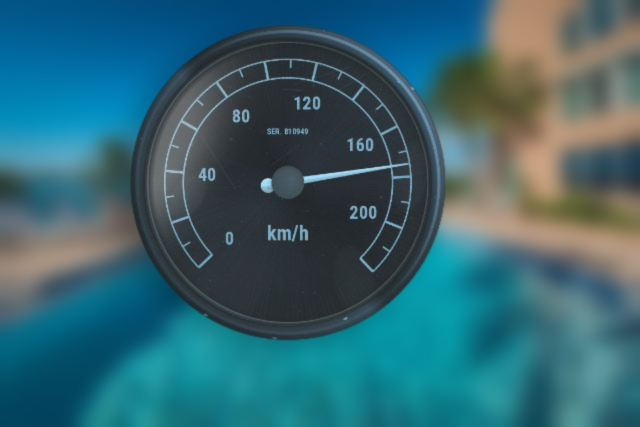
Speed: 175 km/h
